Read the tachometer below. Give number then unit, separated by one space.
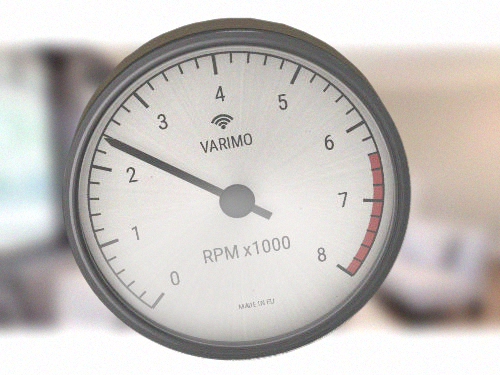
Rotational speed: 2400 rpm
